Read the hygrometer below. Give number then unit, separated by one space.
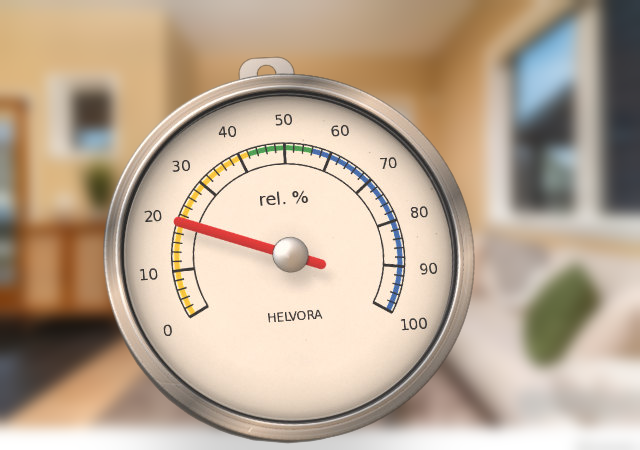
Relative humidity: 20 %
